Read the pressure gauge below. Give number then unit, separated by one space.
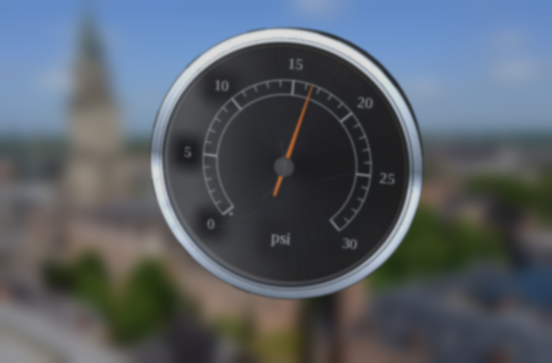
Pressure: 16.5 psi
